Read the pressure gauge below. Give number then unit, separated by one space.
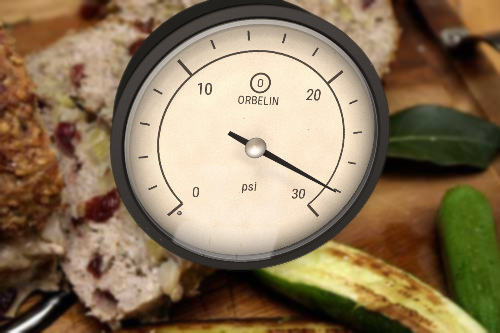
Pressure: 28 psi
